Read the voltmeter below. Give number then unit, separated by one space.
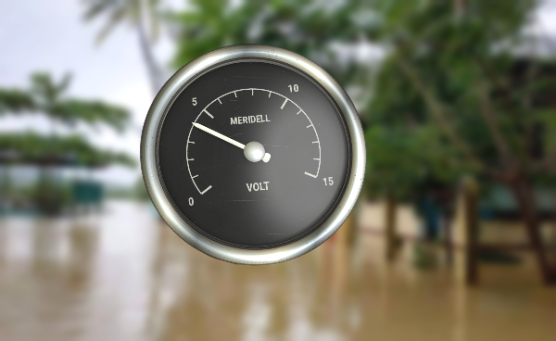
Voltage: 4 V
